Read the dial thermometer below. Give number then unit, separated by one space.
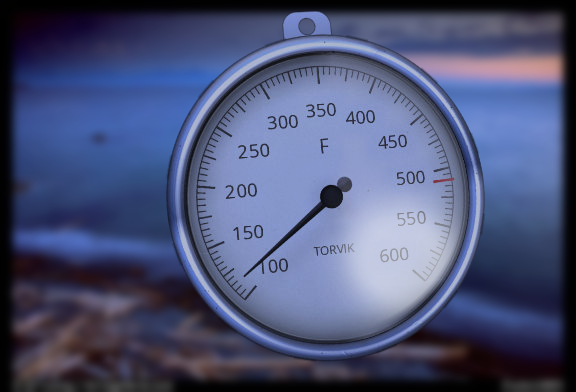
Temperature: 115 °F
